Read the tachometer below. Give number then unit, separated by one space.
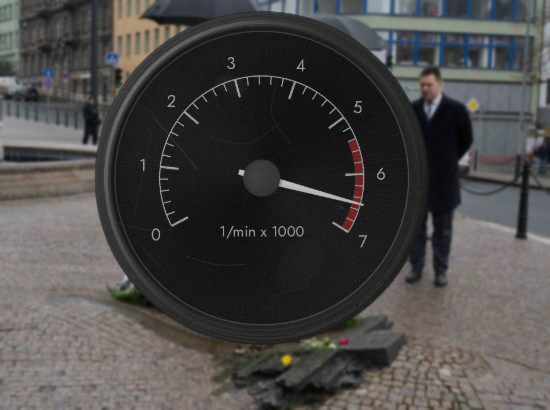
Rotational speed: 6500 rpm
